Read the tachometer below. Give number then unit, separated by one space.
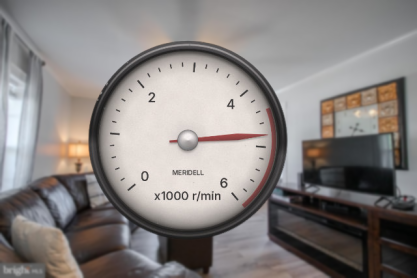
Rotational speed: 4800 rpm
